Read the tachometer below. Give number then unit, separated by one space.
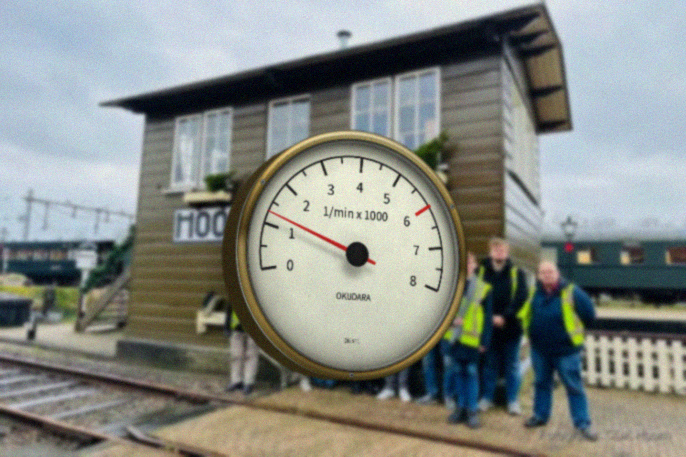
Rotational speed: 1250 rpm
